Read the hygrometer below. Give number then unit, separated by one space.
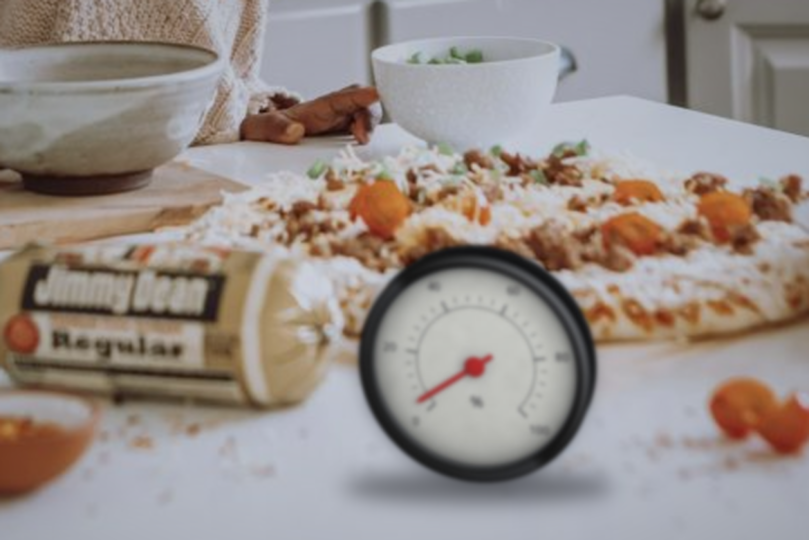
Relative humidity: 4 %
